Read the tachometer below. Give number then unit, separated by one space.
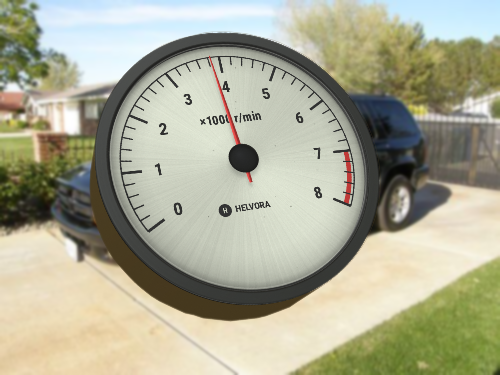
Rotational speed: 3800 rpm
